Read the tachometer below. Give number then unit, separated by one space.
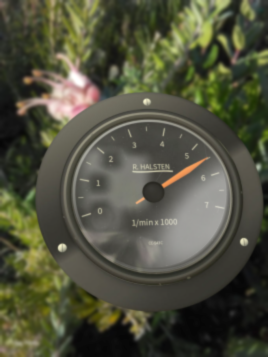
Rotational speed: 5500 rpm
